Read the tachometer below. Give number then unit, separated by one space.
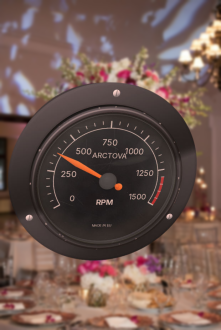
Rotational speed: 375 rpm
